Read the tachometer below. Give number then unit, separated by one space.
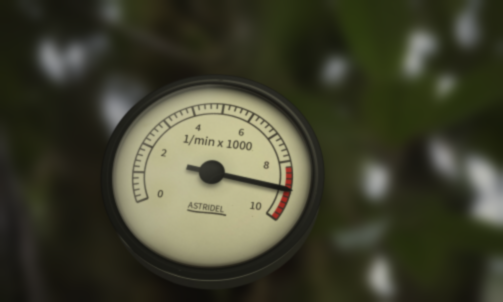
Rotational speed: 9000 rpm
